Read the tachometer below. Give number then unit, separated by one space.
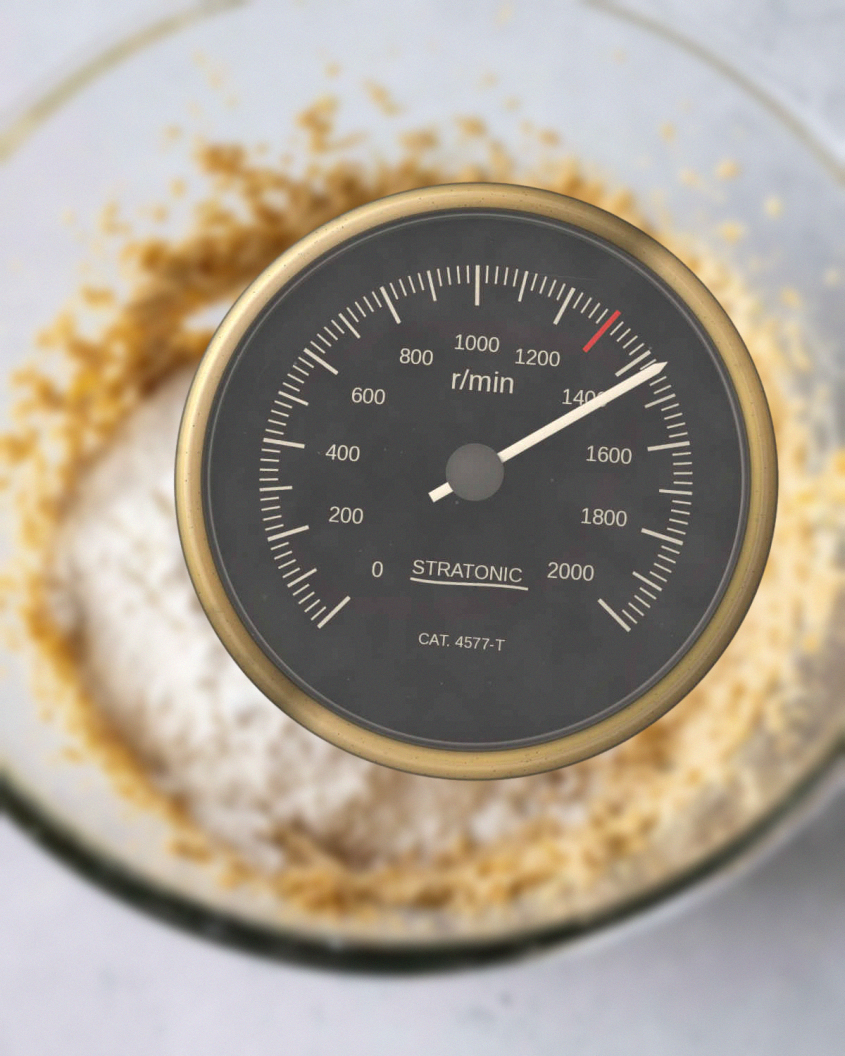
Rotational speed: 1440 rpm
